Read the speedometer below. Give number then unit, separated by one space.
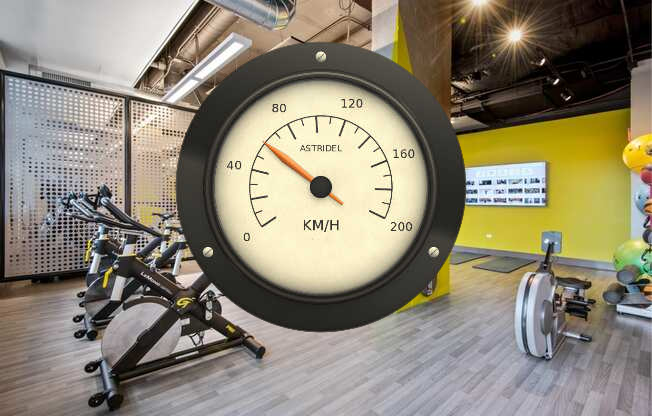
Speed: 60 km/h
